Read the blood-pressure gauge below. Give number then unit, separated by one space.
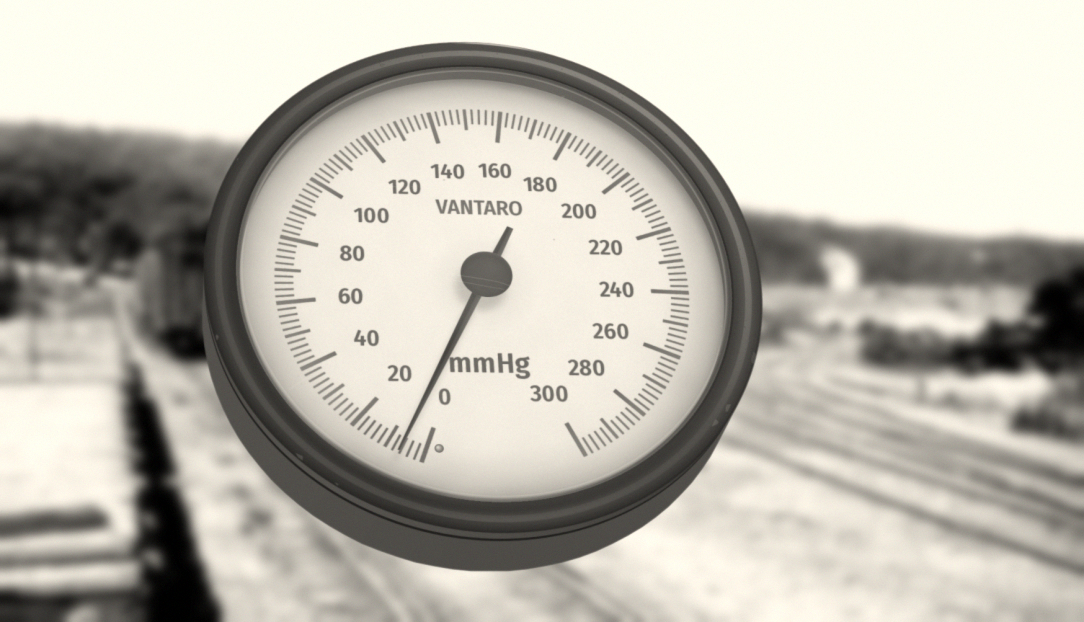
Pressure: 6 mmHg
